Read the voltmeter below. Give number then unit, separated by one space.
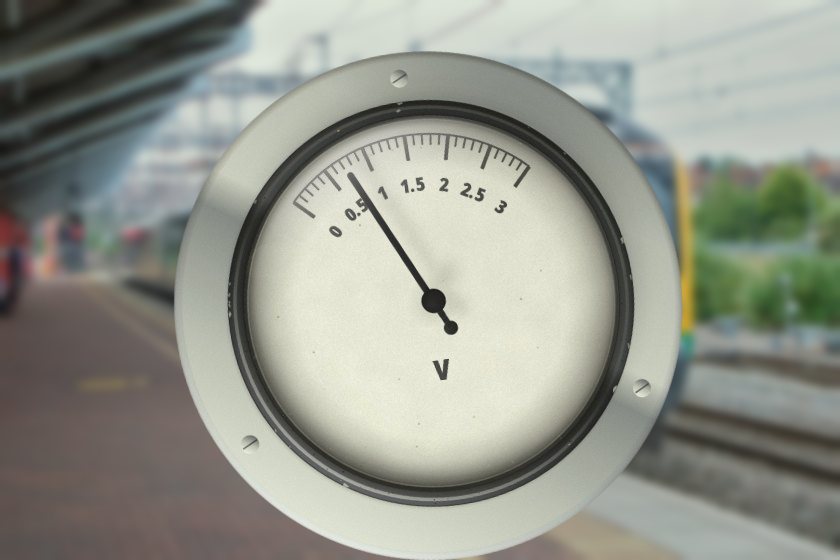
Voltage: 0.7 V
